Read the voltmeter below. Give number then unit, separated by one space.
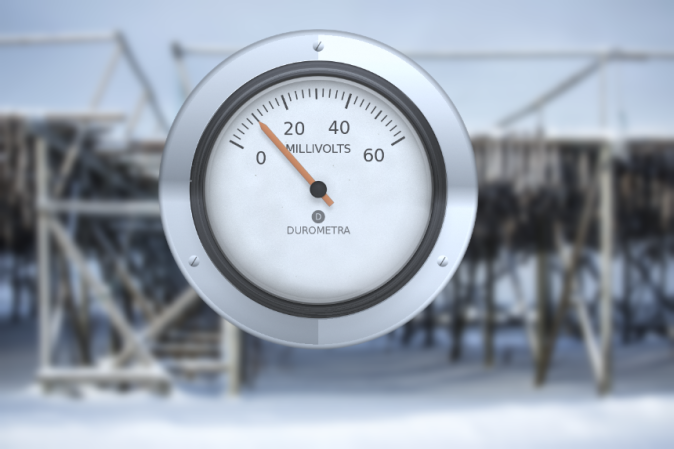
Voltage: 10 mV
